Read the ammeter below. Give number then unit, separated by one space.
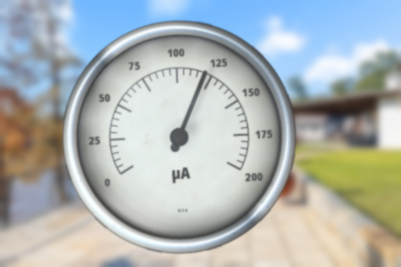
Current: 120 µA
